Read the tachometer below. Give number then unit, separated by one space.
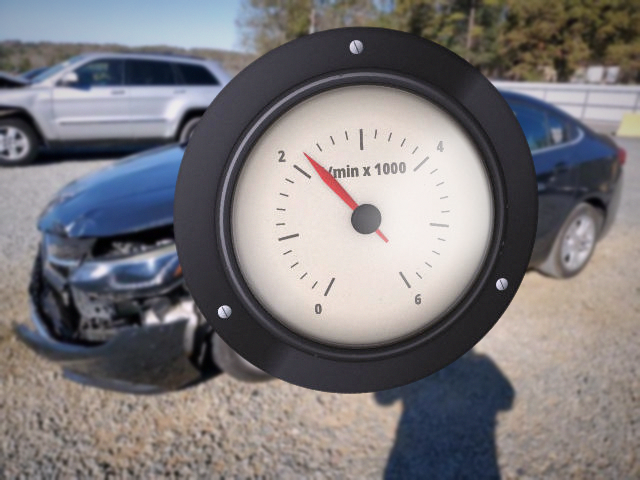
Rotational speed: 2200 rpm
